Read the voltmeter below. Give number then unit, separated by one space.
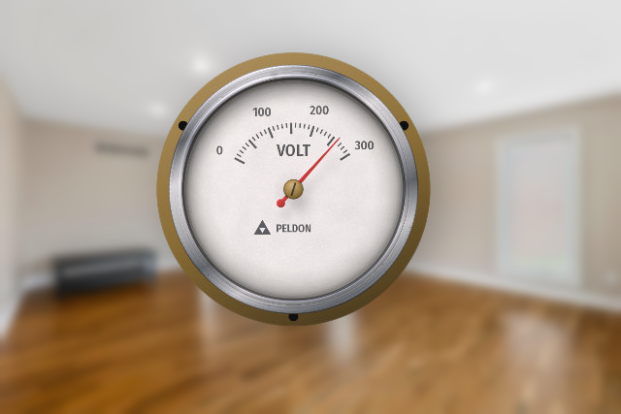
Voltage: 260 V
